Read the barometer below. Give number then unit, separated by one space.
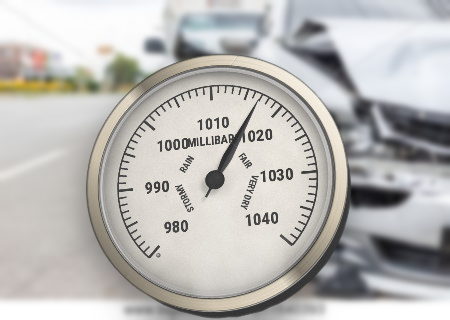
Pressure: 1017 mbar
